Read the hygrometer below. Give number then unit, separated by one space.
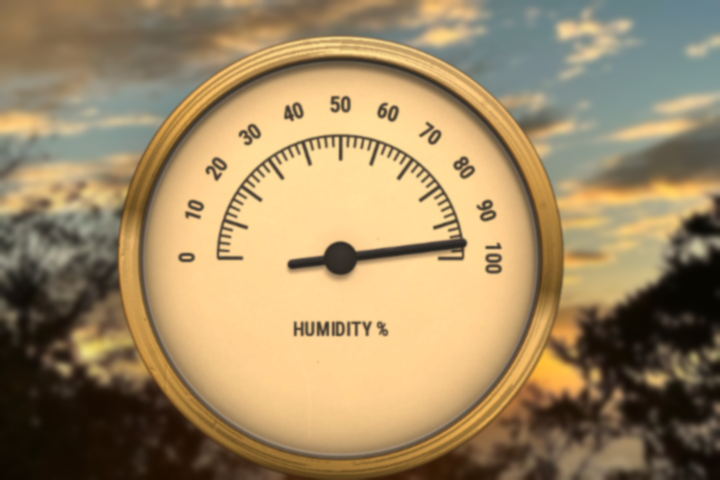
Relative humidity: 96 %
